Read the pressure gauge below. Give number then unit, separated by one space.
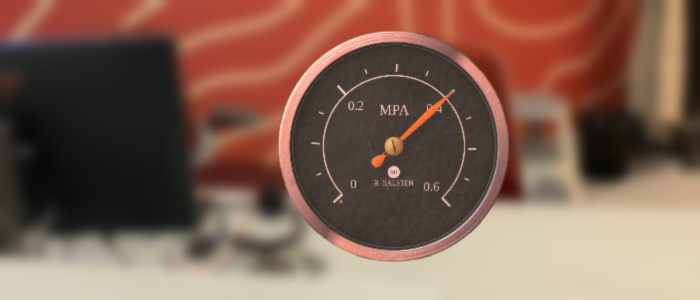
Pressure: 0.4 MPa
